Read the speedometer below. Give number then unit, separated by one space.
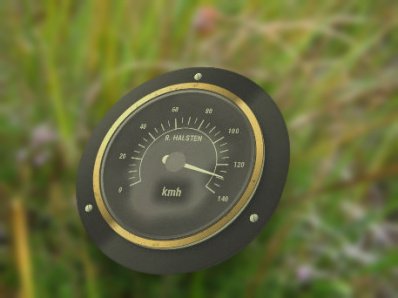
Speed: 130 km/h
